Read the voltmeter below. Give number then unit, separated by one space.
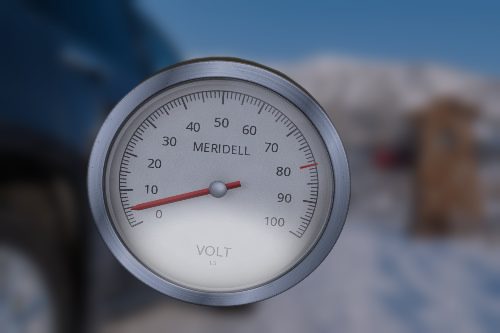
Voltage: 5 V
